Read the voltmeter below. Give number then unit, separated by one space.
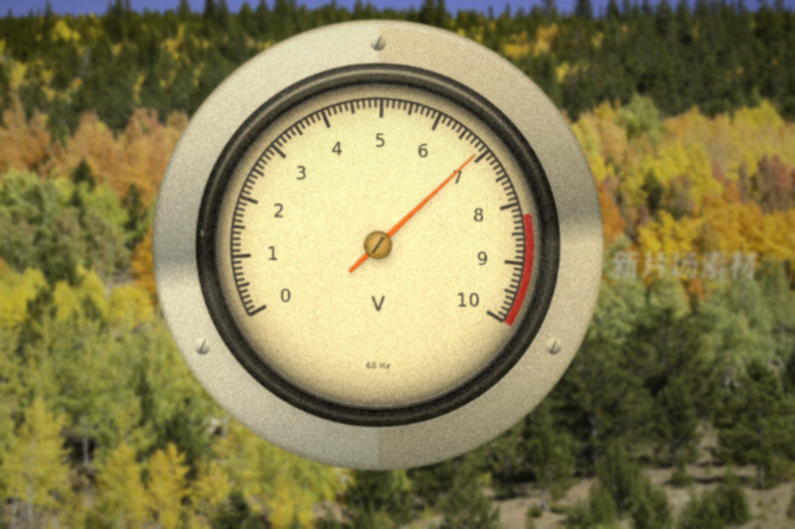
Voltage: 6.9 V
